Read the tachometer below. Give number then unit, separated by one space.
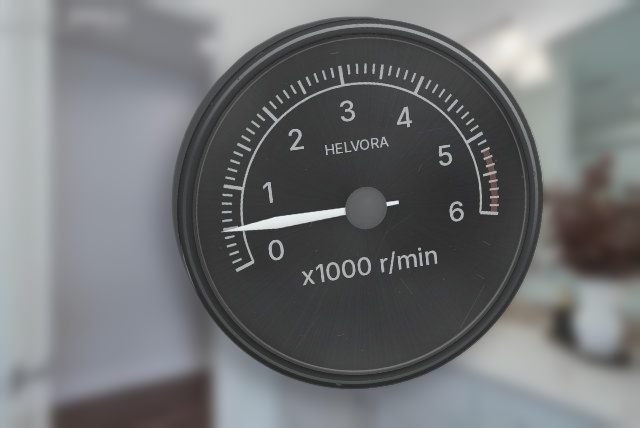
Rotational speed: 500 rpm
